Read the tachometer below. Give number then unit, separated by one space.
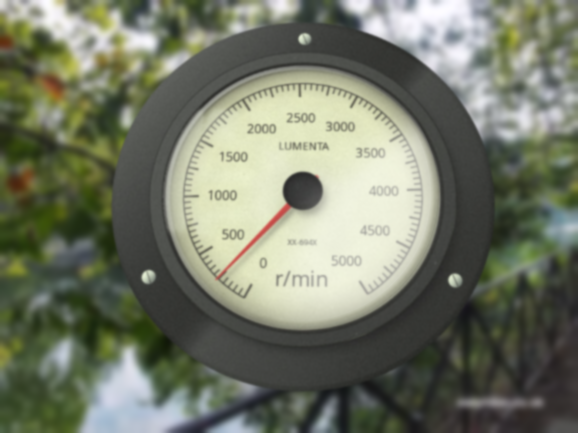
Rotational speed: 250 rpm
